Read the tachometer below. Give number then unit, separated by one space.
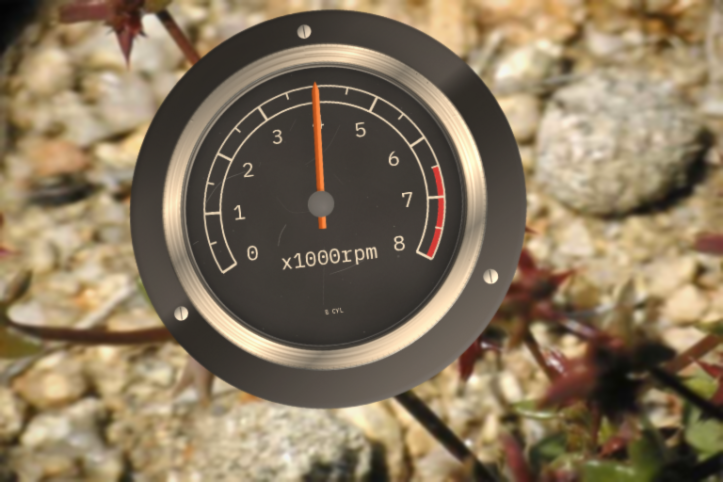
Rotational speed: 4000 rpm
